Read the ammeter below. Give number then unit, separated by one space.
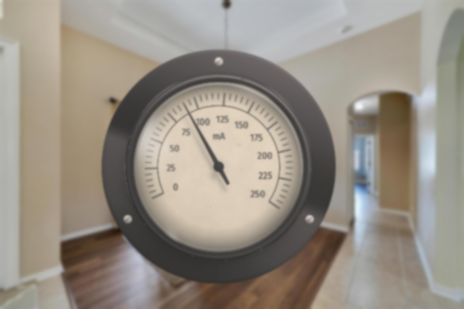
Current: 90 mA
